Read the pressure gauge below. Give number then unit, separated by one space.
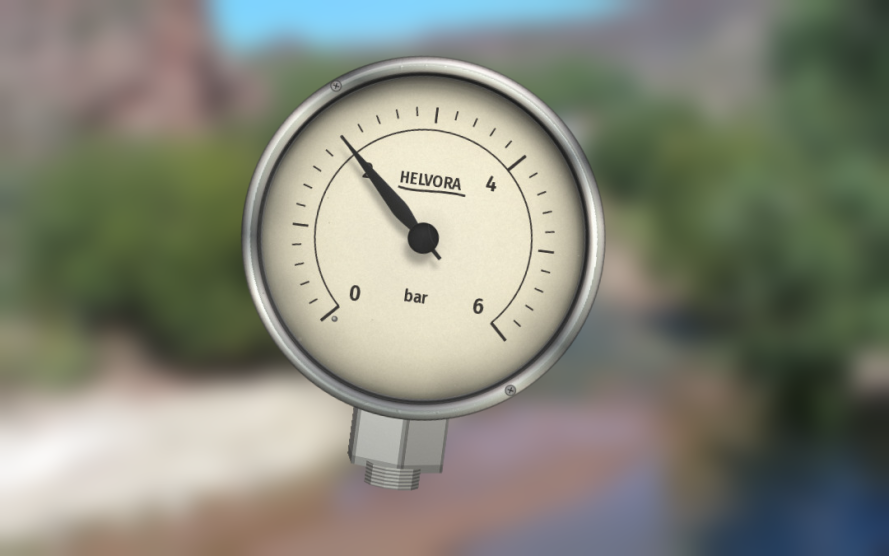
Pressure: 2 bar
